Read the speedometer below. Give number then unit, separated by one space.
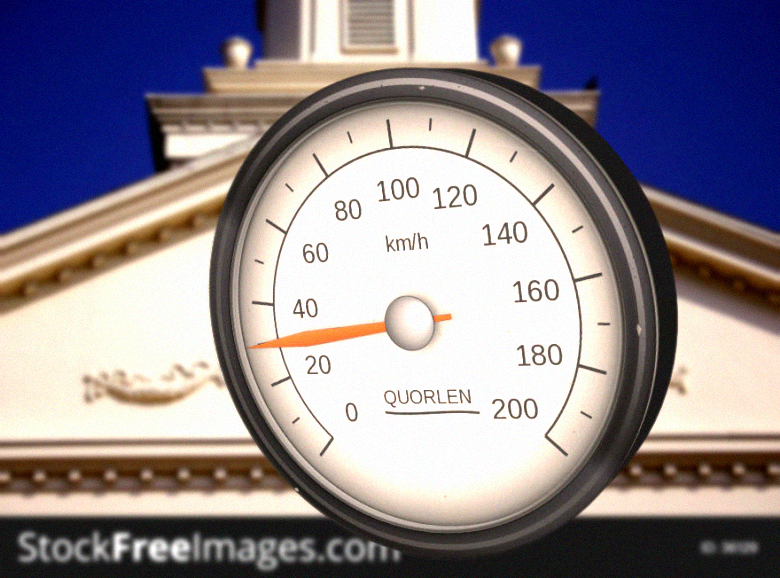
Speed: 30 km/h
